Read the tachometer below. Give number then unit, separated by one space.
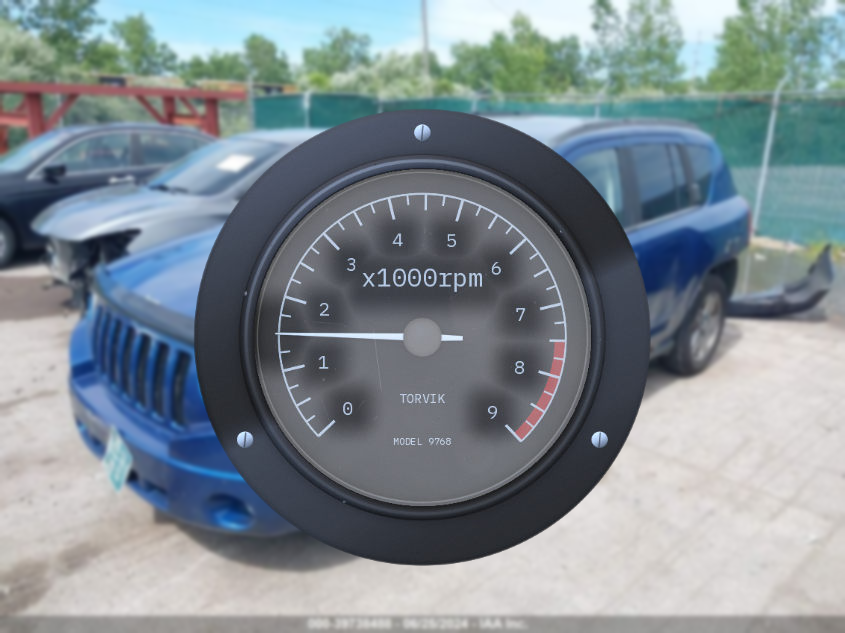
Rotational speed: 1500 rpm
